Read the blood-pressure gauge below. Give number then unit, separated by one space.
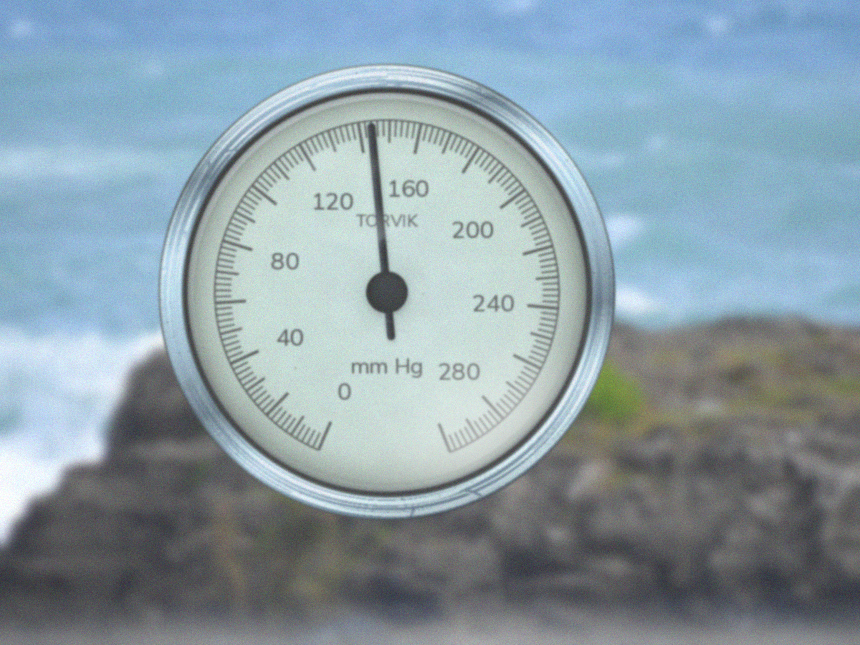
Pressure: 144 mmHg
